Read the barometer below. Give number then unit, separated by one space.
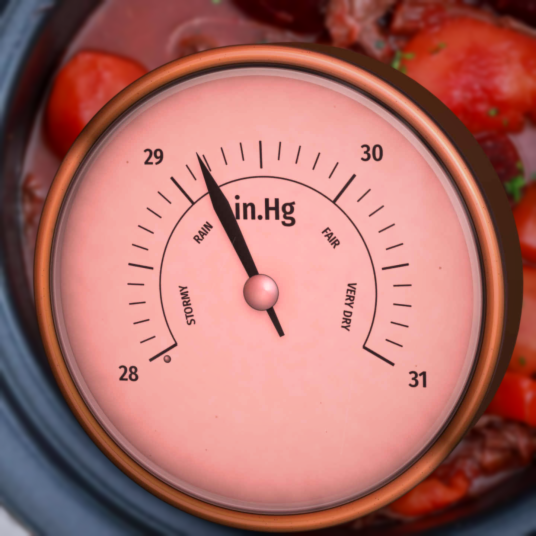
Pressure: 29.2 inHg
